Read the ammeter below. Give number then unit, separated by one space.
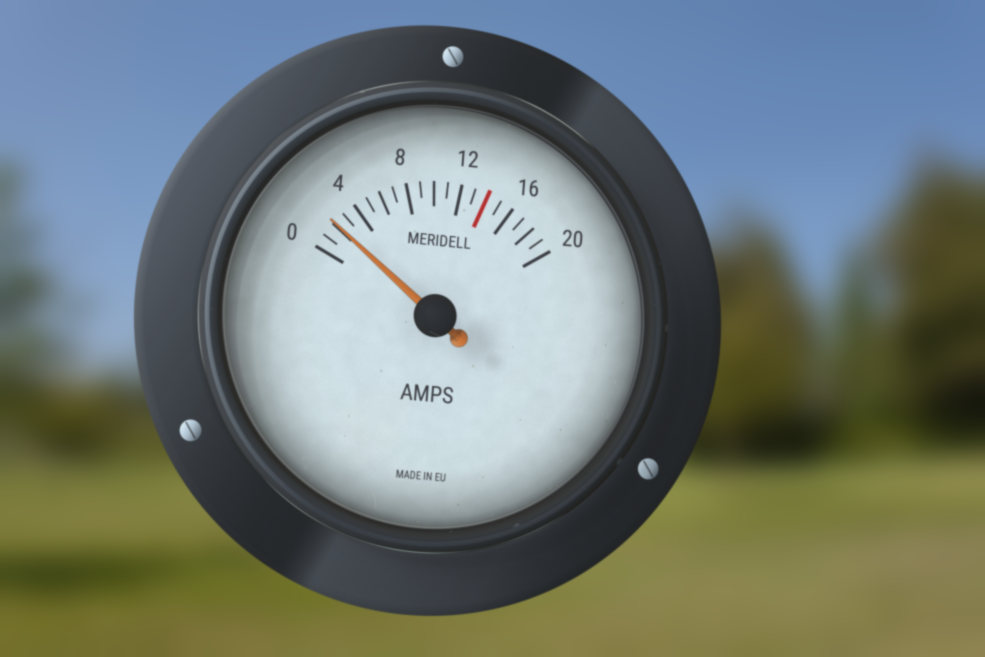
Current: 2 A
